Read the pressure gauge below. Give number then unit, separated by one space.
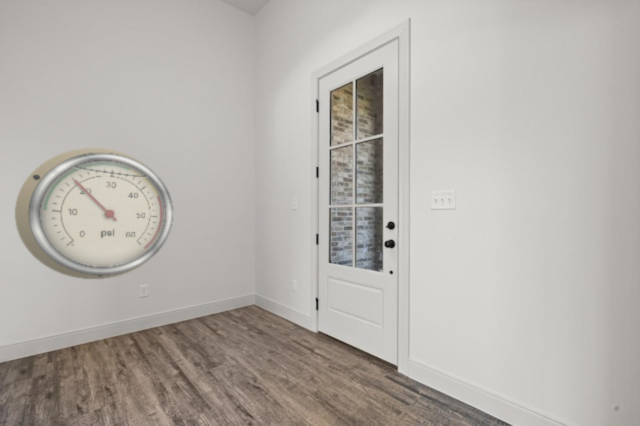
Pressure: 20 psi
